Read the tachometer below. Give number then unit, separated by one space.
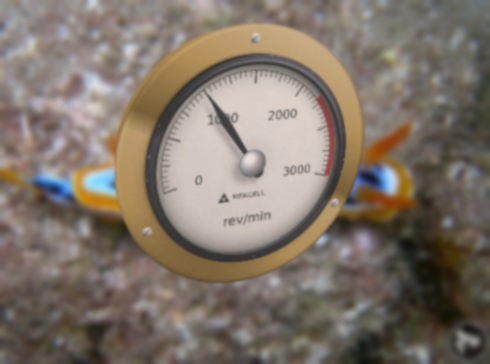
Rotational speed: 1000 rpm
